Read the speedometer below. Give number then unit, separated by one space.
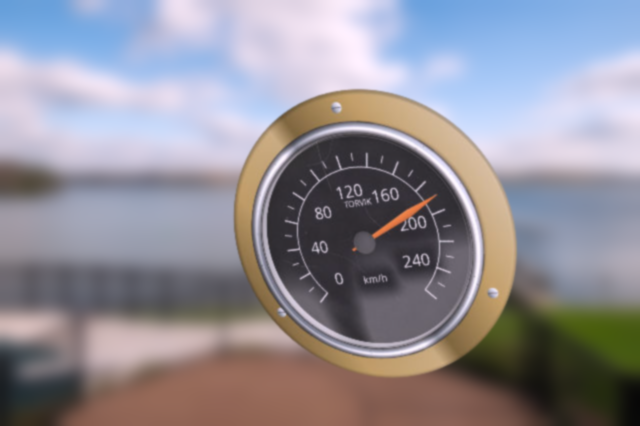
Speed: 190 km/h
